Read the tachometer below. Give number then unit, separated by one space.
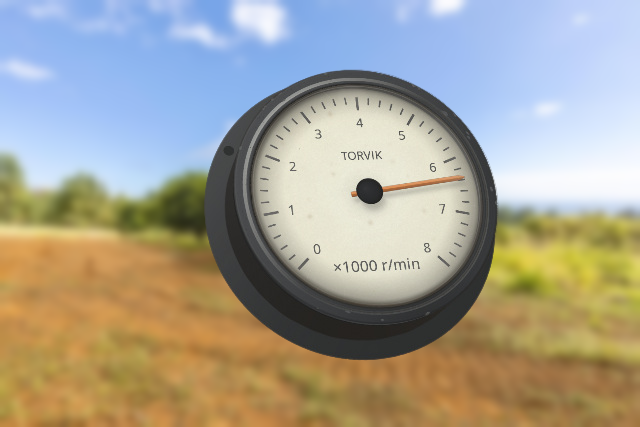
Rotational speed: 6400 rpm
